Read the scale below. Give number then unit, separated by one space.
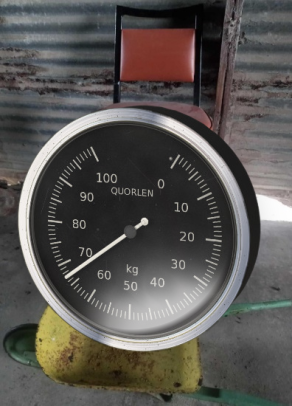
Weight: 67 kg
